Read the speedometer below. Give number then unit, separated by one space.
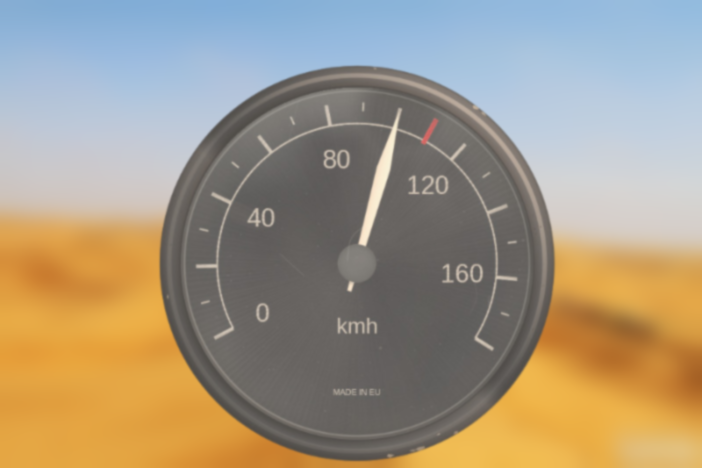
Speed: 100 km/h
